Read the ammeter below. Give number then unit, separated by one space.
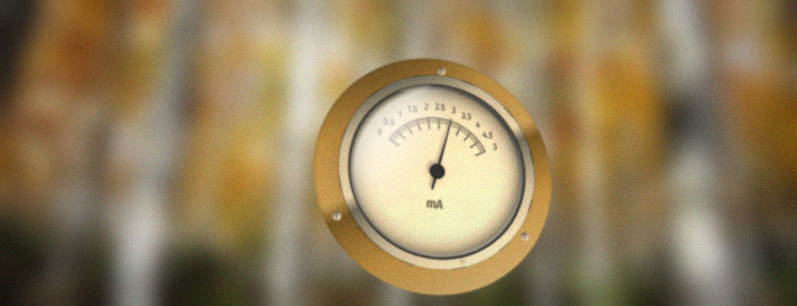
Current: 3 mA
